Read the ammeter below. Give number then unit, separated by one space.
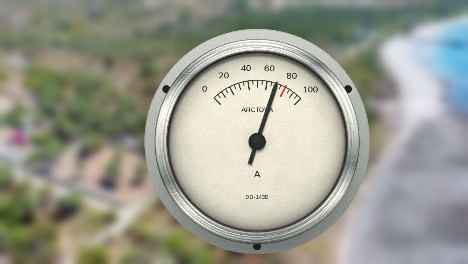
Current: 70 A
